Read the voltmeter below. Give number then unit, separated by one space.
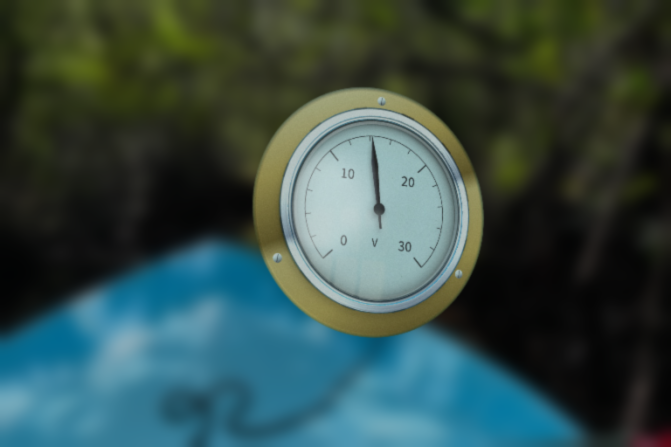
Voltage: 14 V
